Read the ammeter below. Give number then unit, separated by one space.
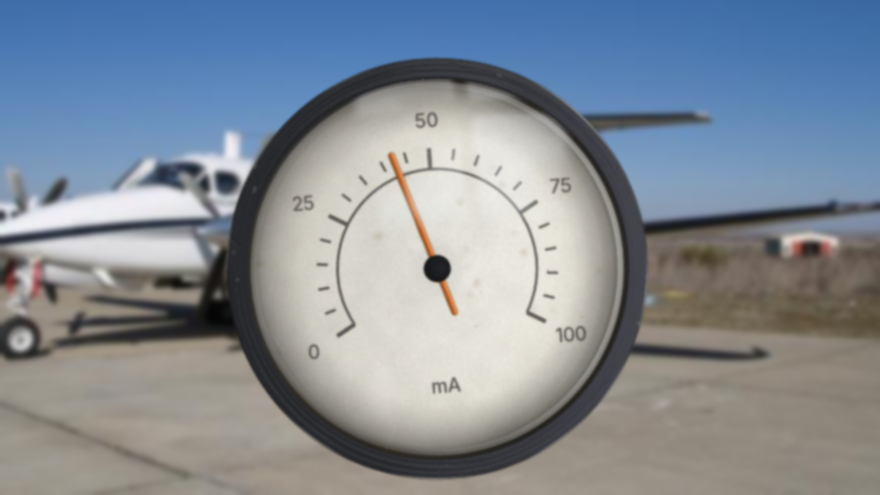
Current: 42.5 mA
